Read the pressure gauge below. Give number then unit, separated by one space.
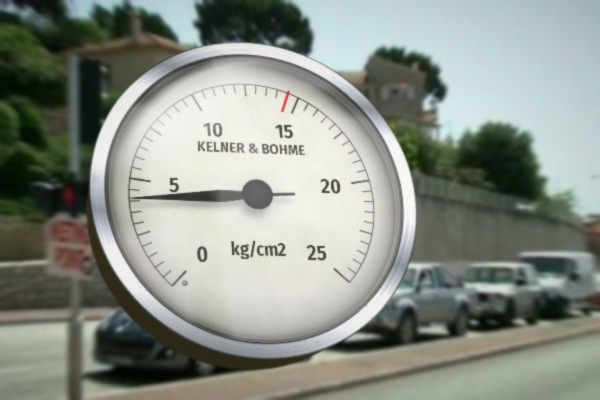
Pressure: 4 kg/cm²
